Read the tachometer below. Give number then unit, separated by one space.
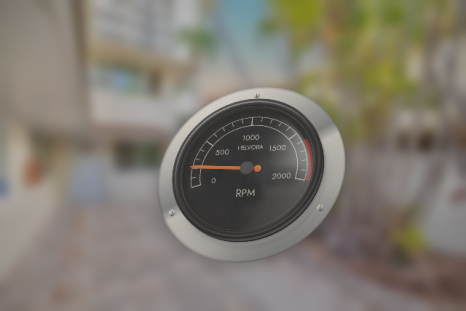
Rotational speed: 200 rpm
